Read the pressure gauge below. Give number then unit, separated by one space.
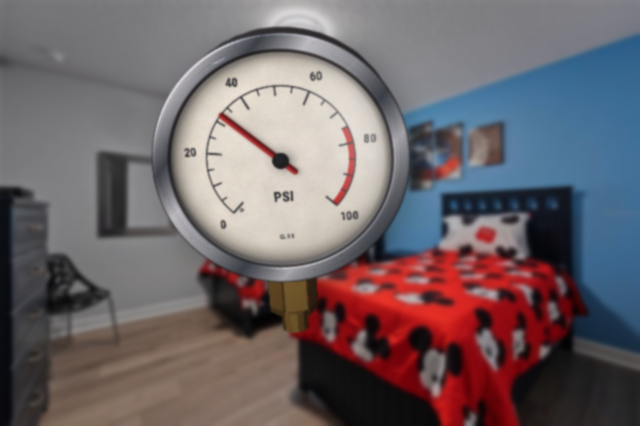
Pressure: 32.5 psi
